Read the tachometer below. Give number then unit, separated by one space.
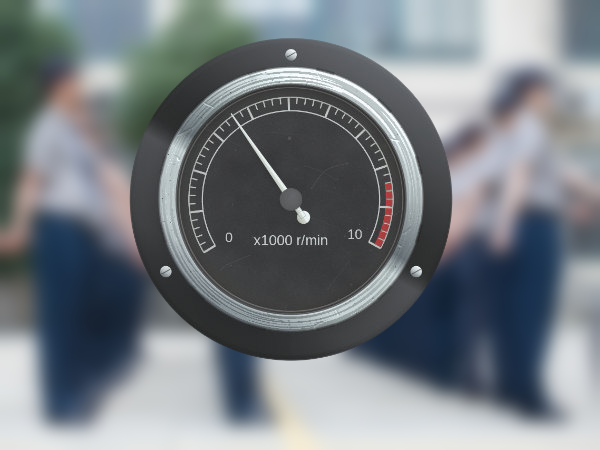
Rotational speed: 3600 rpm
